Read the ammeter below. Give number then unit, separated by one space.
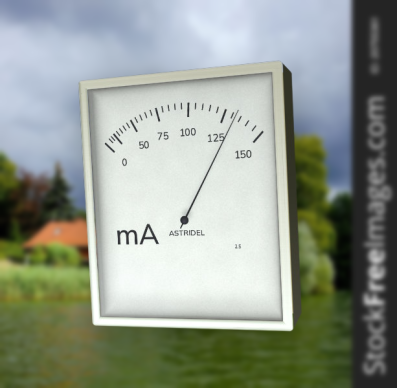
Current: 132.5 mA
